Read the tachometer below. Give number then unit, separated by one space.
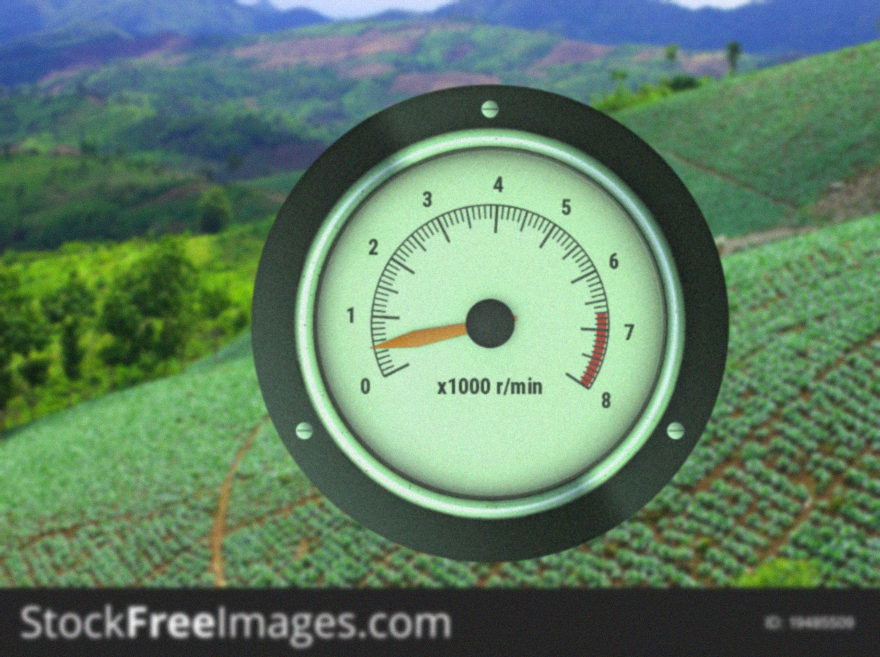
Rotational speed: 500 rpm
